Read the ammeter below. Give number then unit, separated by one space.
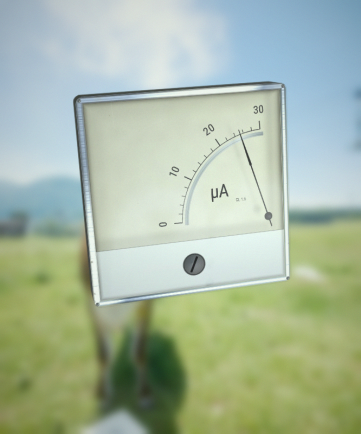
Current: 25 µA
